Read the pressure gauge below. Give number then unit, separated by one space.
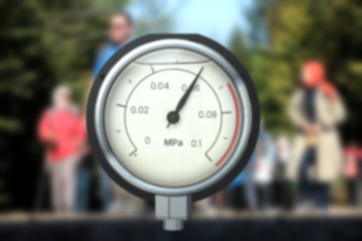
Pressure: 0.06 MPa
